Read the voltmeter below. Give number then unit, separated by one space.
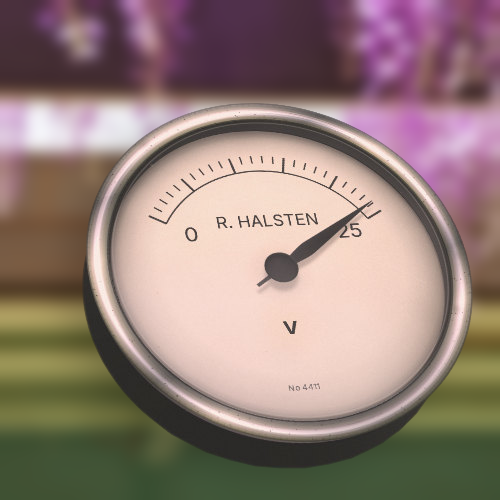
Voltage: 24 V
